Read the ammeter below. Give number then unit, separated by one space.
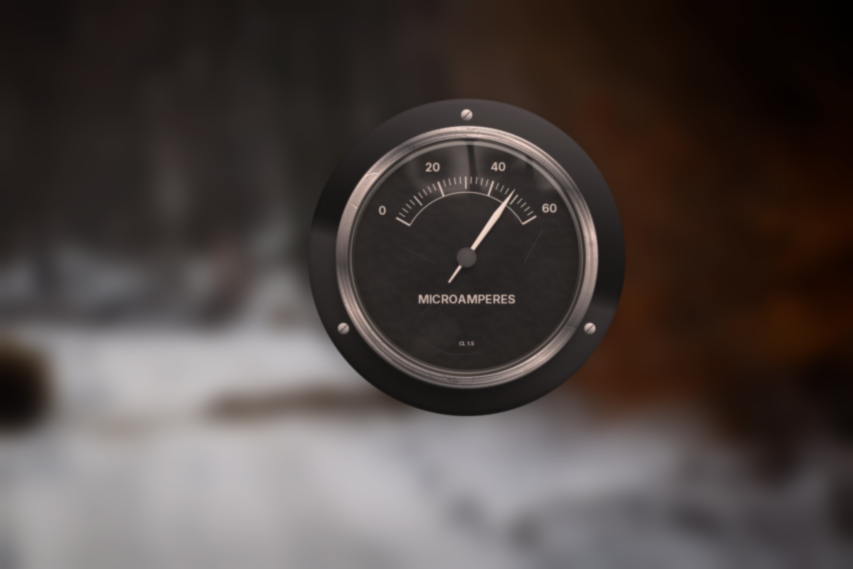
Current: 48 µA
